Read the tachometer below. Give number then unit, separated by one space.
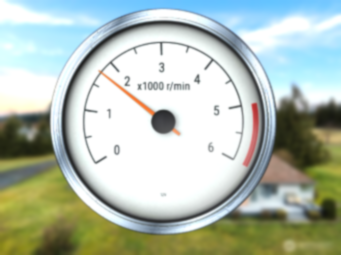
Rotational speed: 1750 rpm
